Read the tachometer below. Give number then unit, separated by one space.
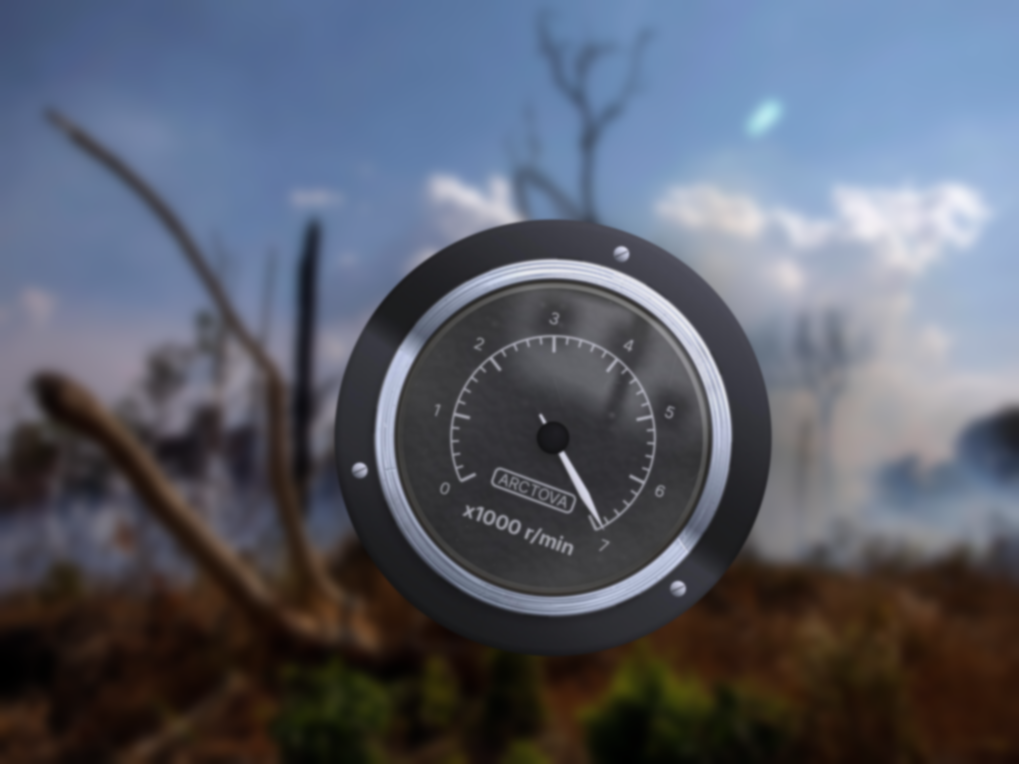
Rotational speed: 6900 rpm
